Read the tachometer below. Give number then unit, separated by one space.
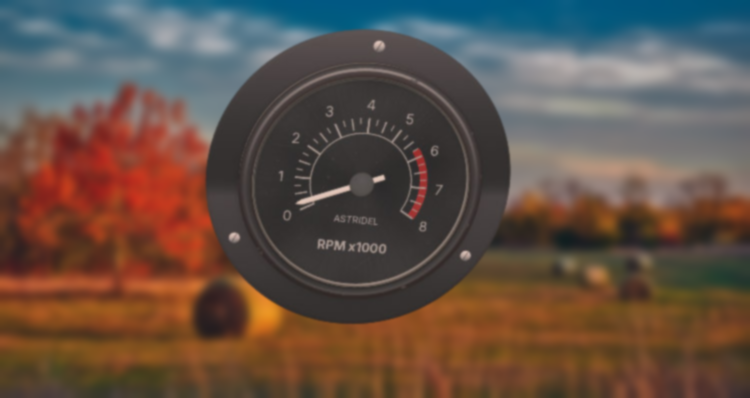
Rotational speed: 250 rpm
